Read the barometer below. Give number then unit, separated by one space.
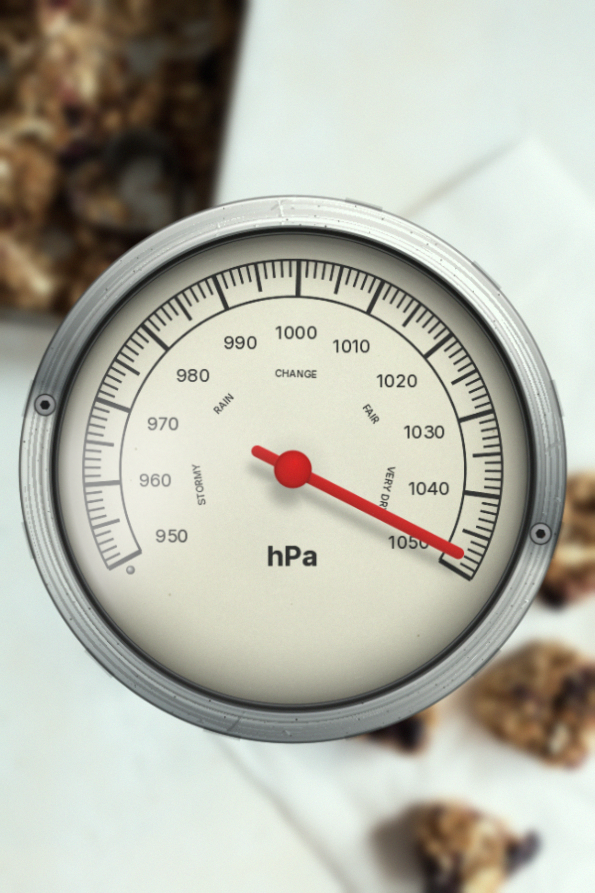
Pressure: 1048 hPa
